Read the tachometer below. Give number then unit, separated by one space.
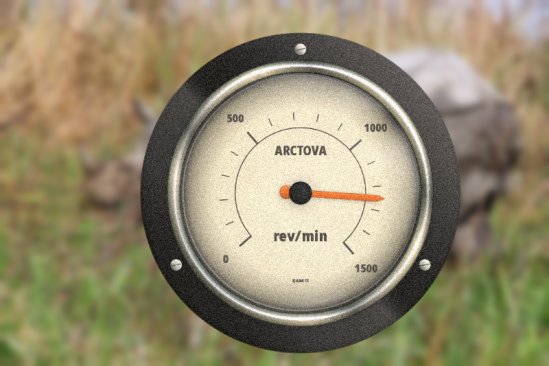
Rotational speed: 1250 rpm
